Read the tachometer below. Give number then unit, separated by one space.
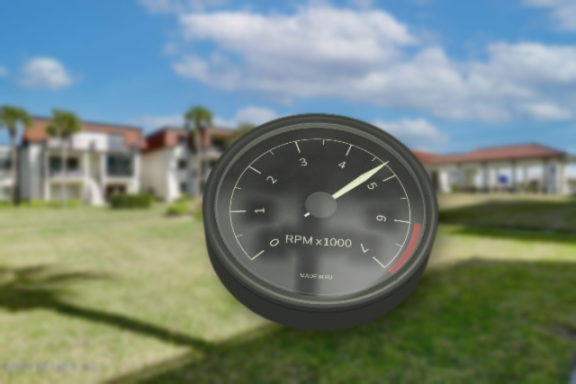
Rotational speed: 4750 rpm
